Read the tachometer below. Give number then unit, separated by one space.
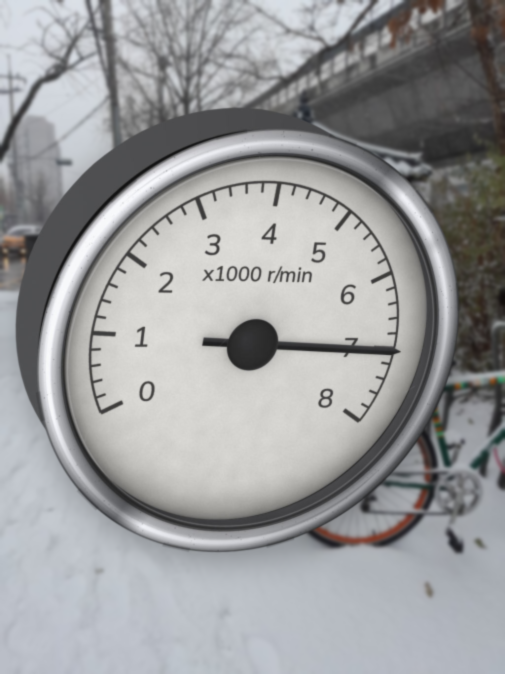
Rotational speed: 7000 rpm
